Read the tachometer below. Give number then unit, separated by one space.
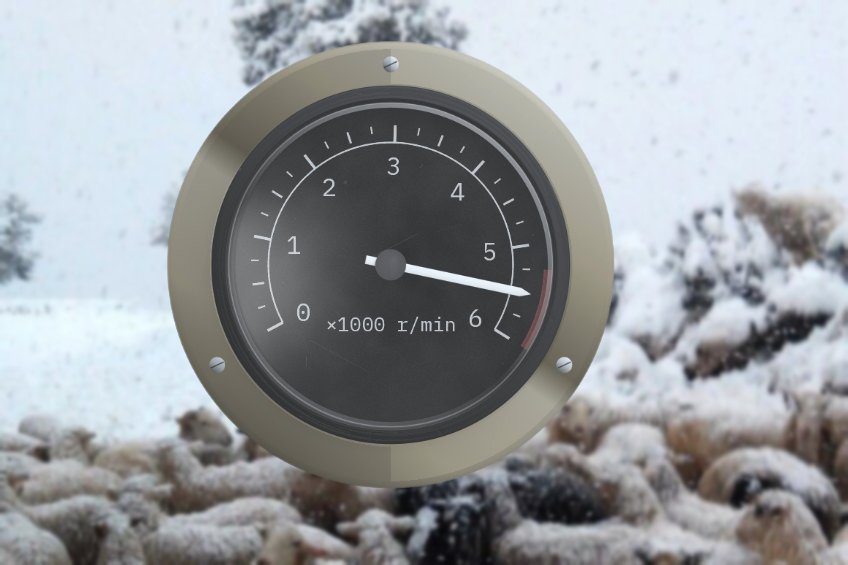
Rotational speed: 5500 rpm
